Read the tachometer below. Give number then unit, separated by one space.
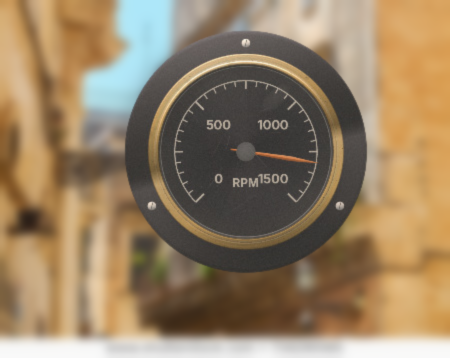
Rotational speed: 1300 rpm
